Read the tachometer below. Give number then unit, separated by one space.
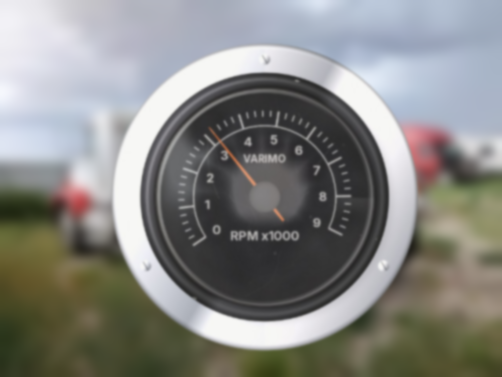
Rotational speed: 3200 rpm
